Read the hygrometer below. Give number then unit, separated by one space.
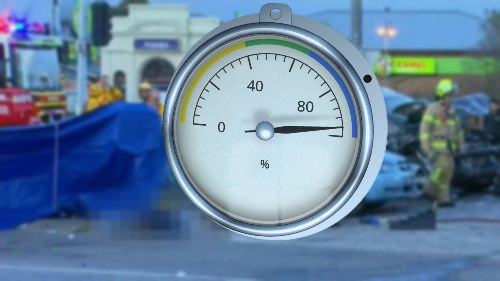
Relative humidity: 96 %
